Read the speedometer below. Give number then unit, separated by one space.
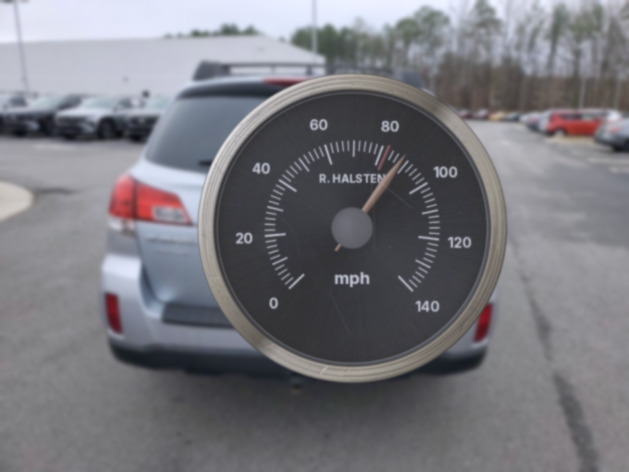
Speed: 88 mph
